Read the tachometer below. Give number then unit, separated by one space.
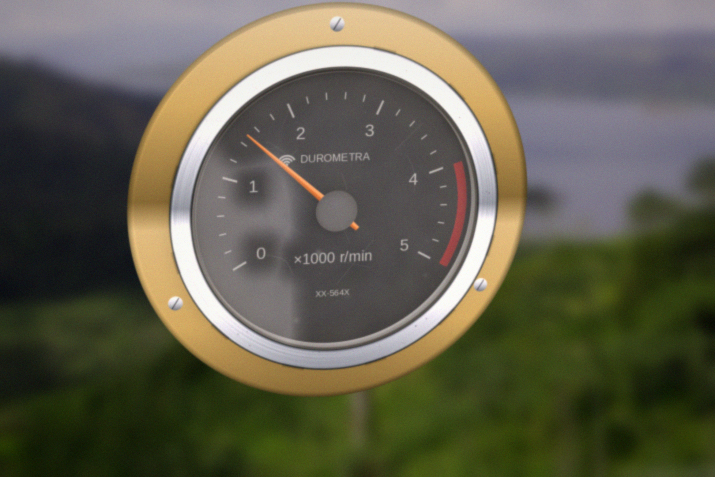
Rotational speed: 1500 rpm
